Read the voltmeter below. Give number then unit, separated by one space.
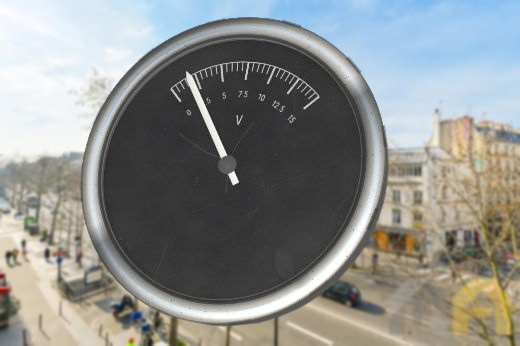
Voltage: 2 V
